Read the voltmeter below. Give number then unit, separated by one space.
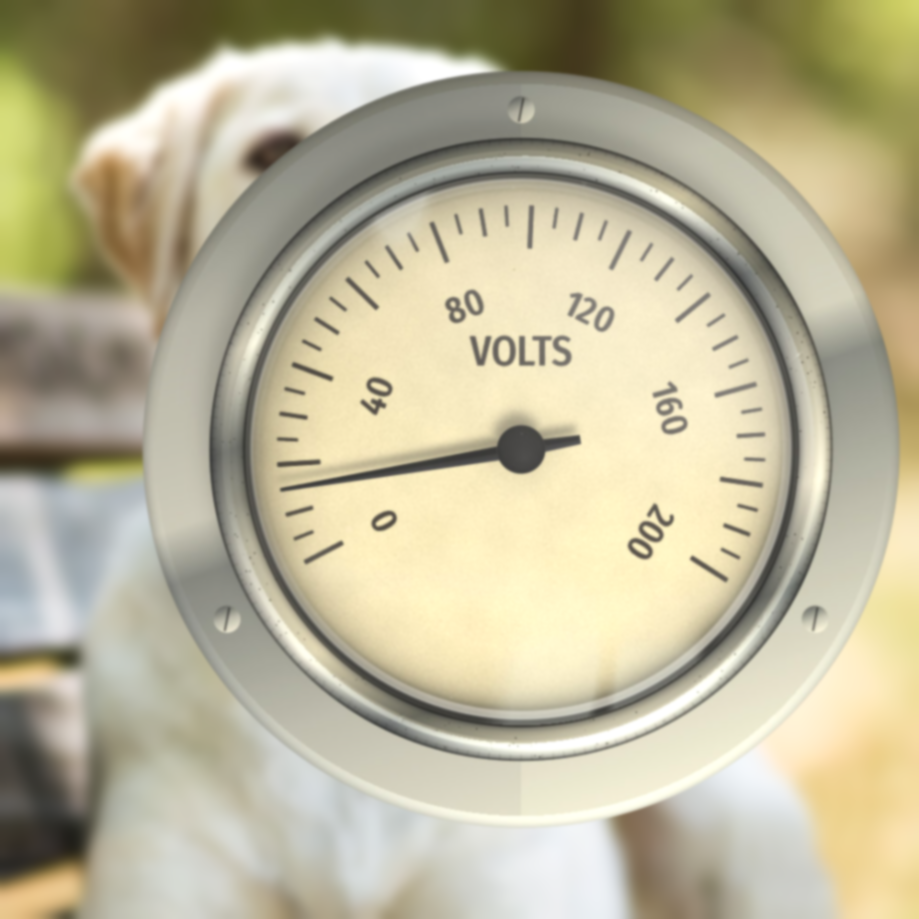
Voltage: 15 V
